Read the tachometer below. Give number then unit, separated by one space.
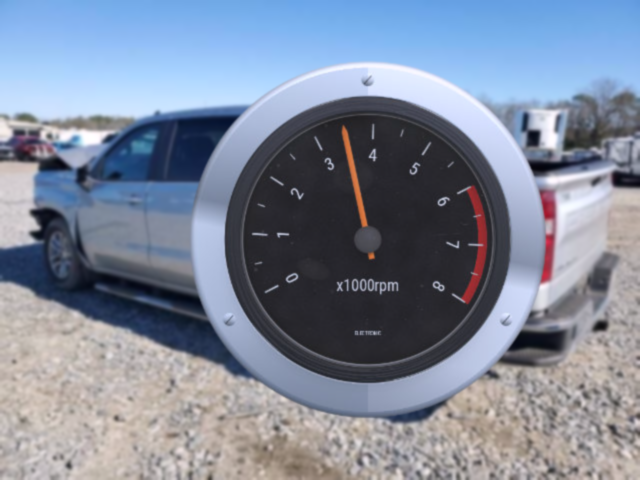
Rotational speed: 3500 rpm
